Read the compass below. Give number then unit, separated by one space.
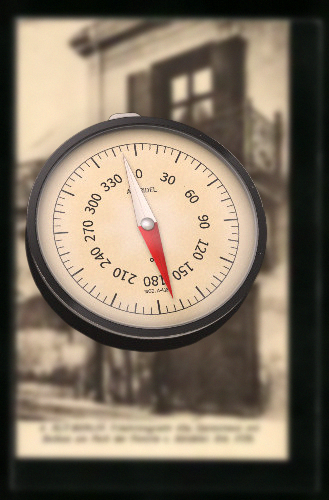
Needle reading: 170 °
